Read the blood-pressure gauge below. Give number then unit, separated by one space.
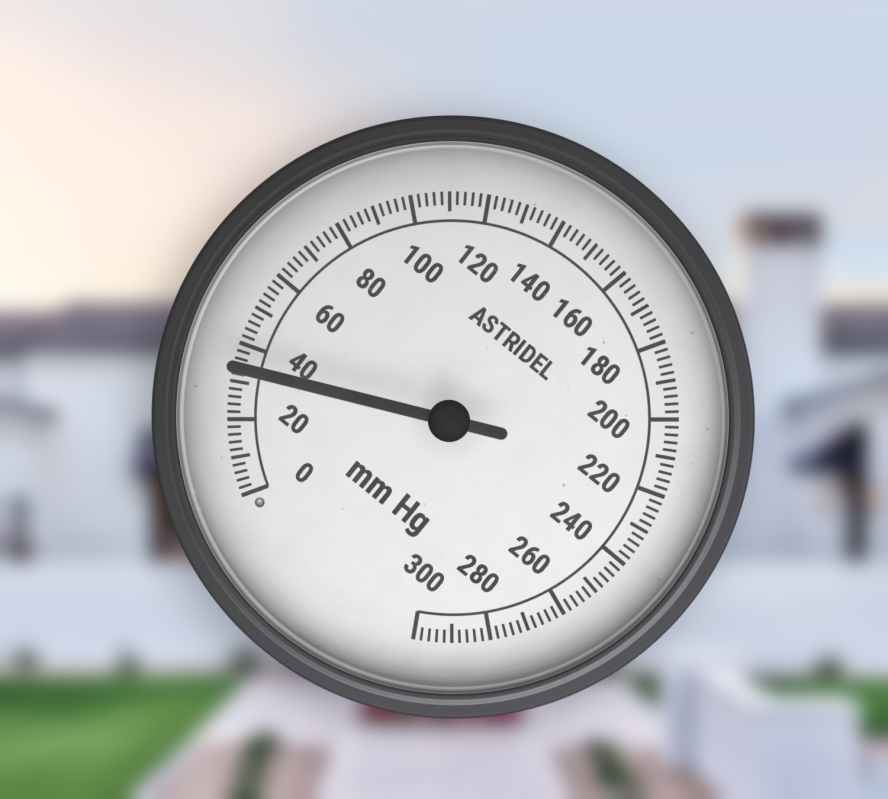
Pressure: 34 mmHg
